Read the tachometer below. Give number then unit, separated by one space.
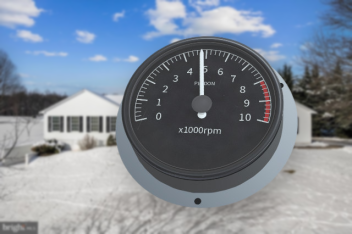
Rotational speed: 4800 rpm
